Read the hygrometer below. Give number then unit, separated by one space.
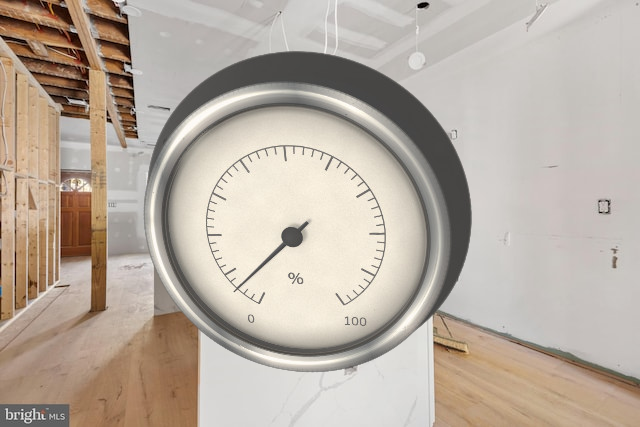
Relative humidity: 6 %
